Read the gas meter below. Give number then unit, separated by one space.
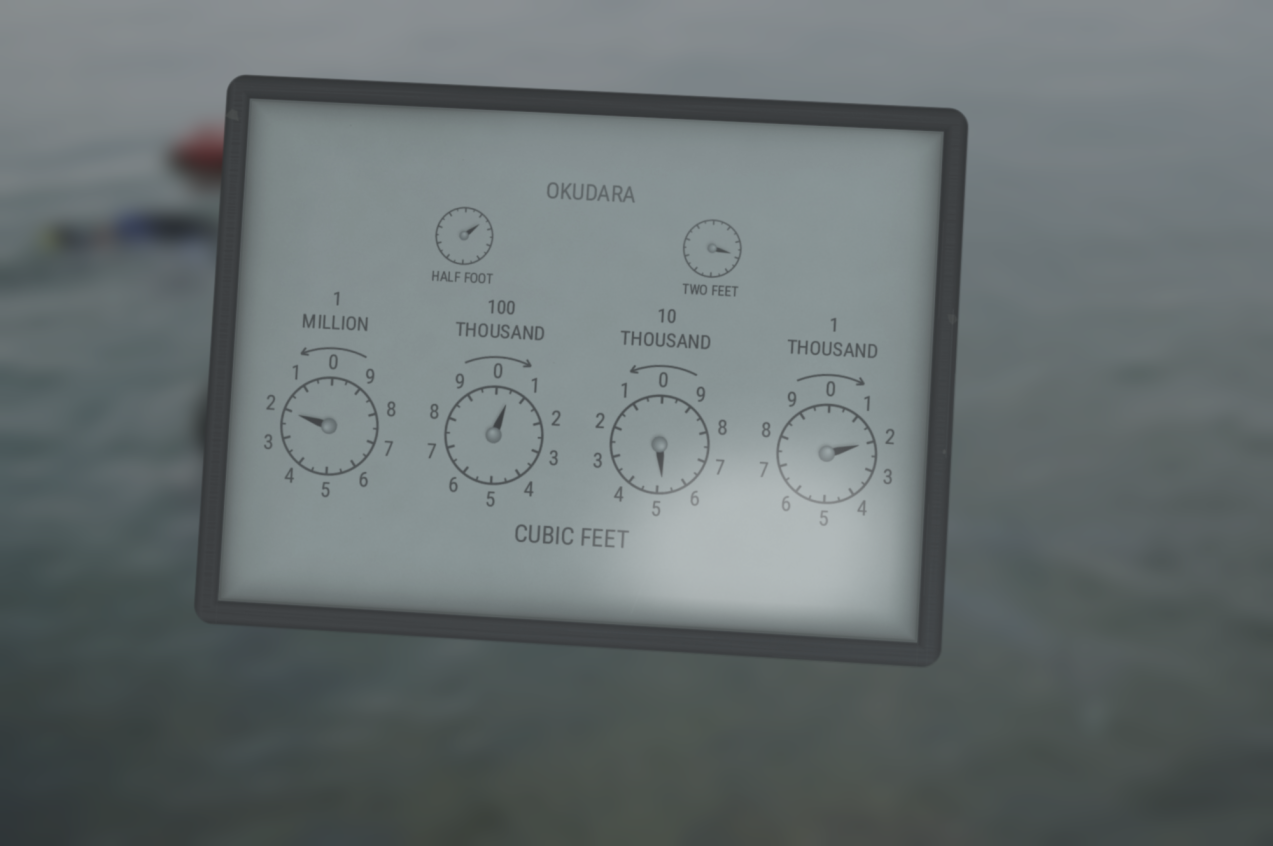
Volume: 205200 ft³
